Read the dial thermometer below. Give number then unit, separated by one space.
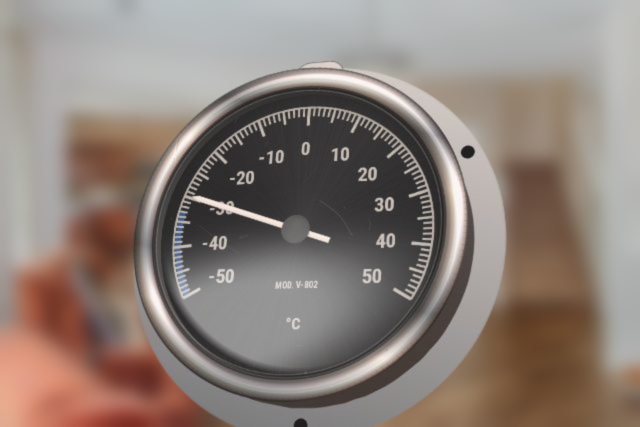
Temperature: -30 °C
